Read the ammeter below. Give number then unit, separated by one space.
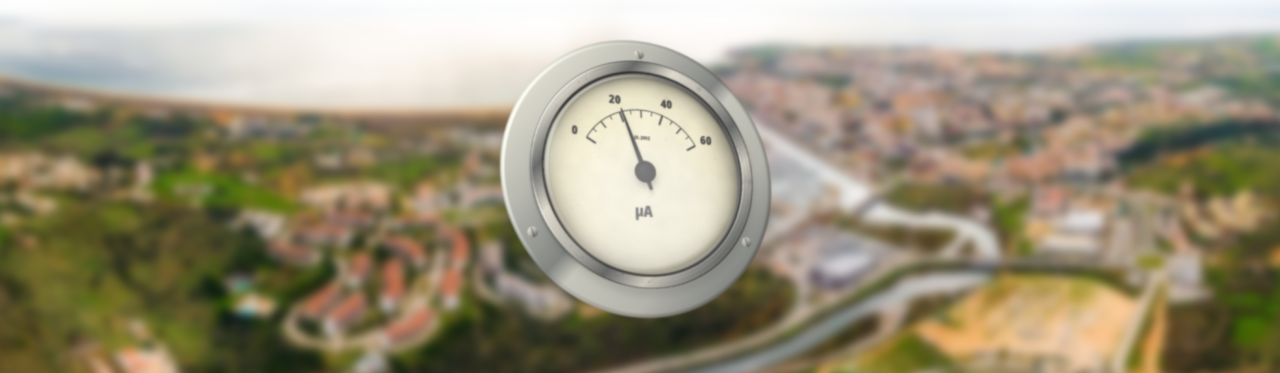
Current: 20 µA
